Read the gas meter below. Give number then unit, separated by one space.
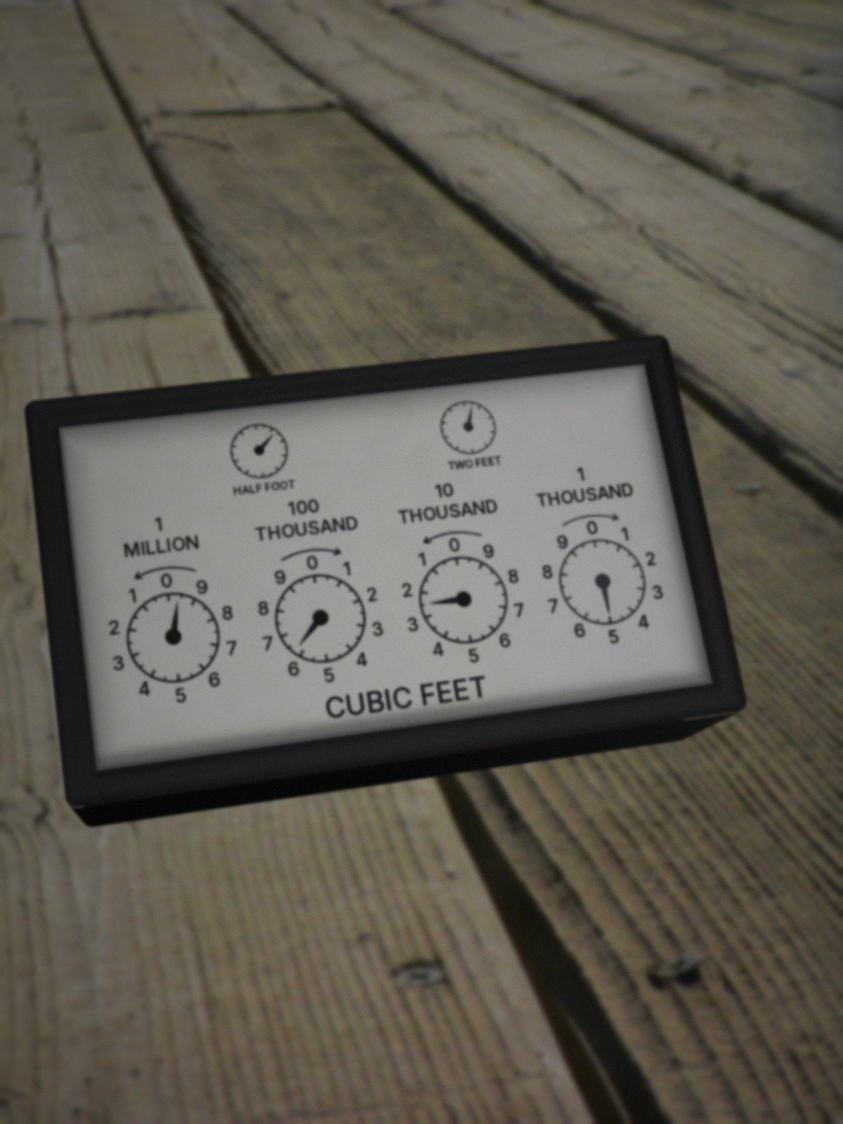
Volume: 962500 ft³
